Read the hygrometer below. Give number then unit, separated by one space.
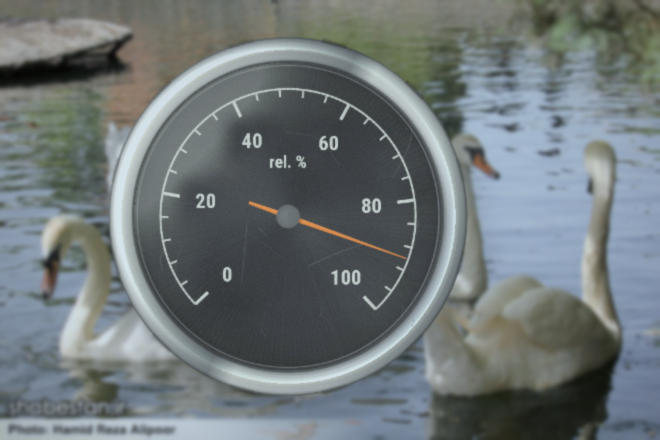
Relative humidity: 90 %
